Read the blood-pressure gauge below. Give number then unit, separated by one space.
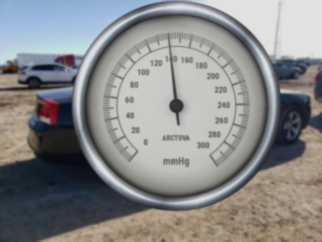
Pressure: 140 mmHg
